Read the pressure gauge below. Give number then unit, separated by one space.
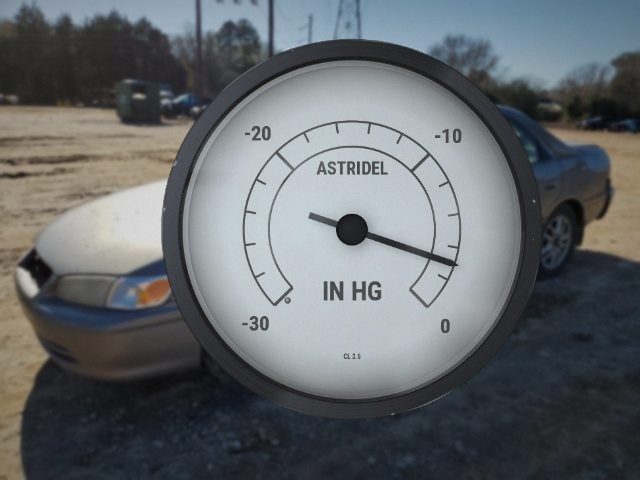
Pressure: -3 inHg
